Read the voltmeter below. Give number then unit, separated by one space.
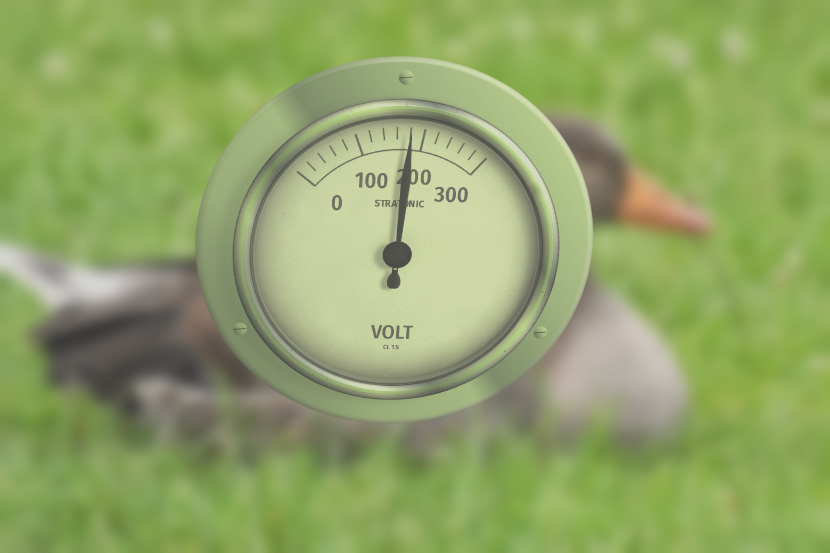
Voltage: 180 V
